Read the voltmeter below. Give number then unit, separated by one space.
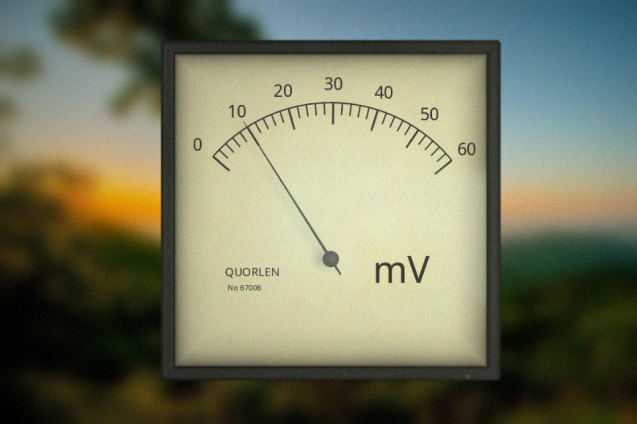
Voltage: 10 mV
